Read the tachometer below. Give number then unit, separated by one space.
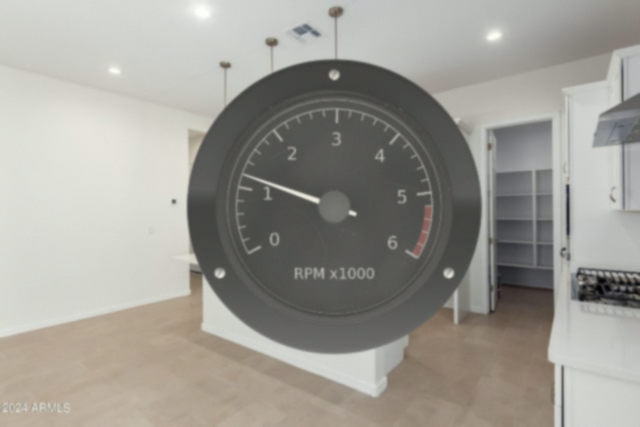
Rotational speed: 1200 rpm
